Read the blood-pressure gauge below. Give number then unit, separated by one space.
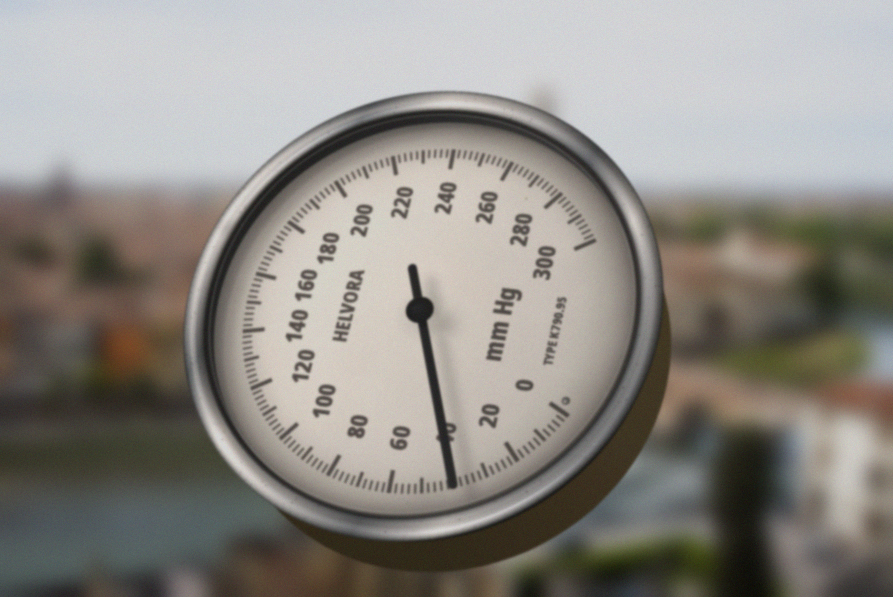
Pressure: 40 mmHg
